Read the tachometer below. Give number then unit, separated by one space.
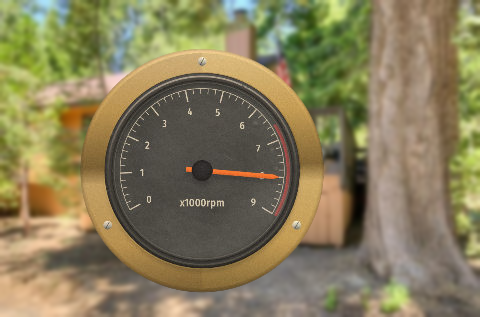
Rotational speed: 8000 rpm
